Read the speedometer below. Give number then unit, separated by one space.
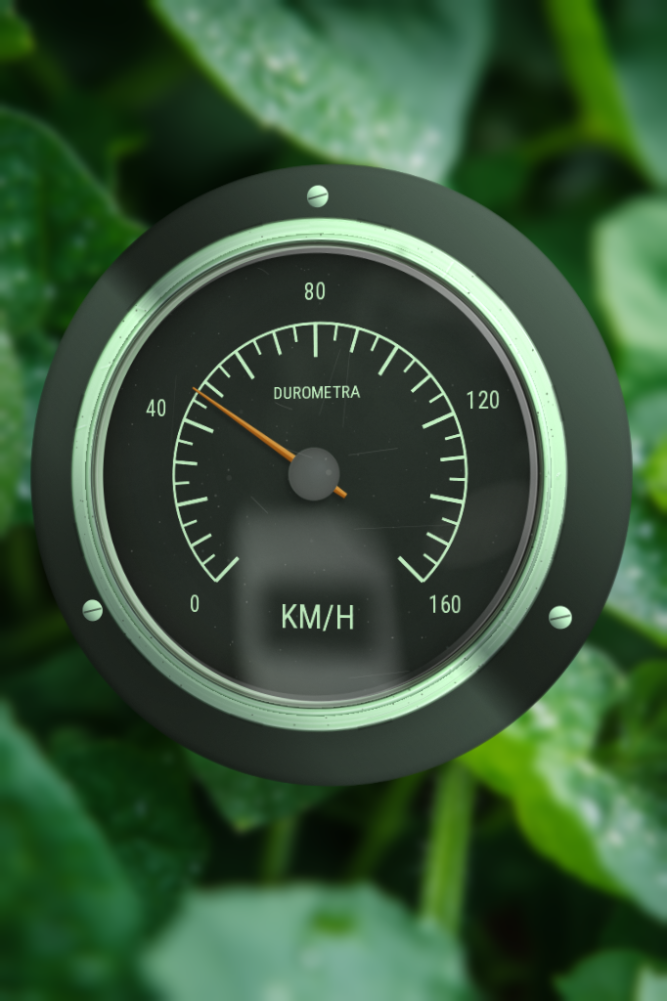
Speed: 47.5 km/h
